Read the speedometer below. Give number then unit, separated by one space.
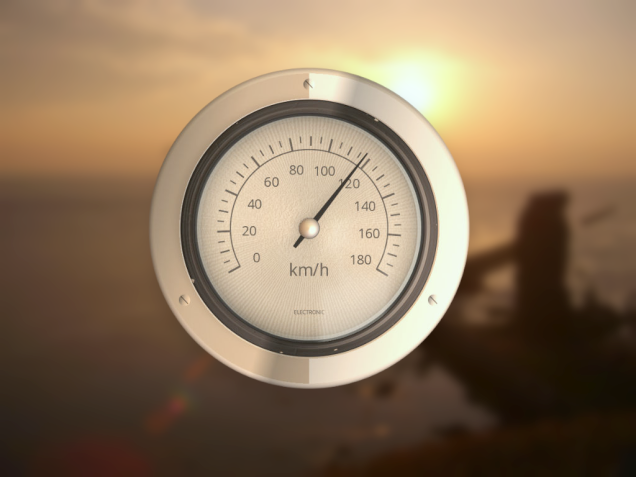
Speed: 117.5 km/h
